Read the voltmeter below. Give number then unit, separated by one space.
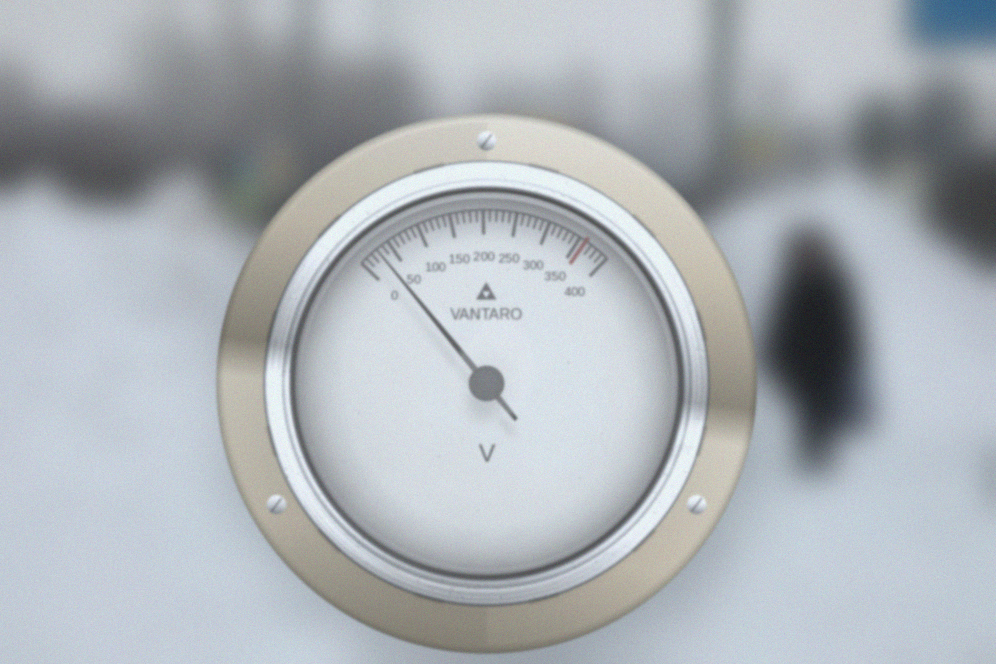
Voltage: 30 V
